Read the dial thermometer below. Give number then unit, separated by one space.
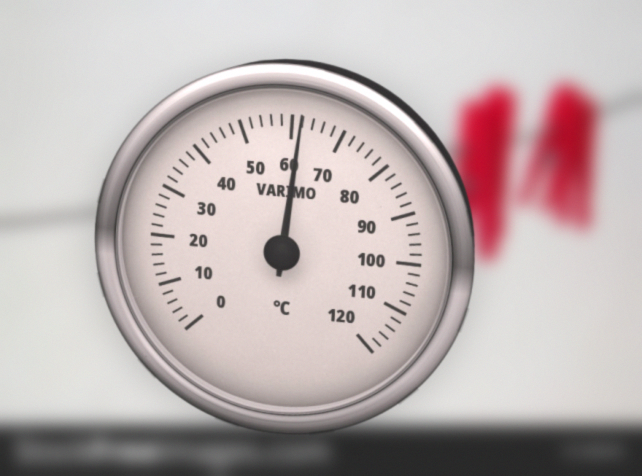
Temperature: 62 °C
